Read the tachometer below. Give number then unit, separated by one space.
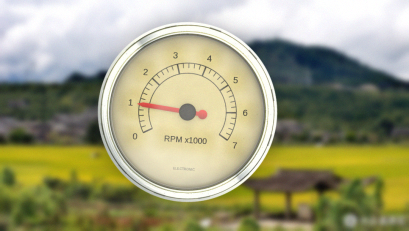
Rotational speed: 1000 rpm
